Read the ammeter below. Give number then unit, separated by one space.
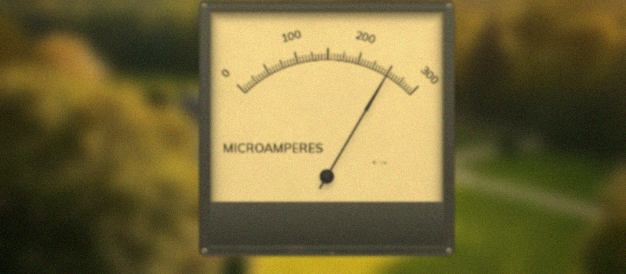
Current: 250 µA
